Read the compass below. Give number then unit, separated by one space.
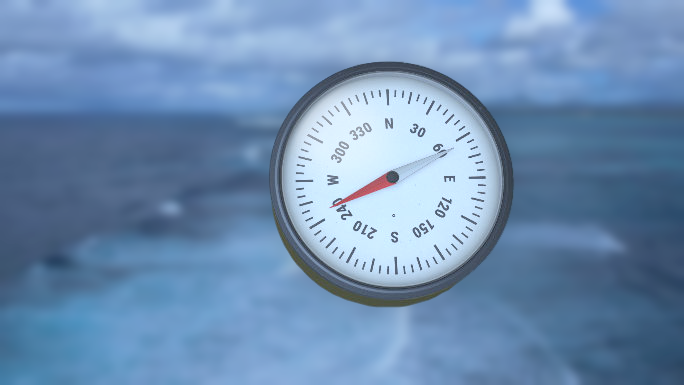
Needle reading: 245 °
